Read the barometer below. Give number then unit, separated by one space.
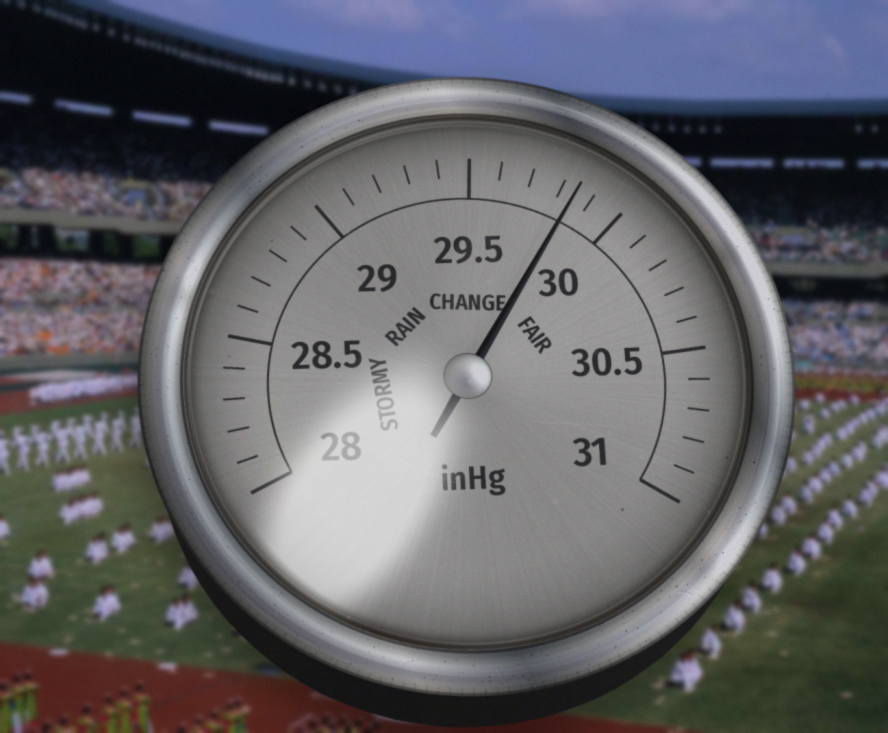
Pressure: 29.85 inHg
